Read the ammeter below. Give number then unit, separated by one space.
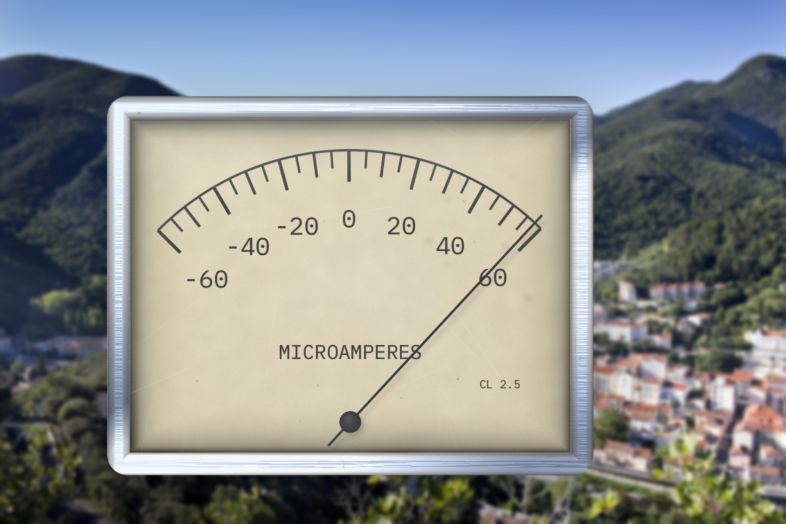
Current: 57.5 µA
